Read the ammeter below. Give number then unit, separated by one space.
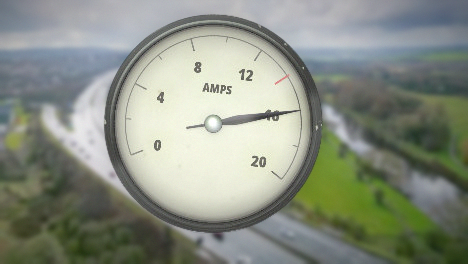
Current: 16 A
